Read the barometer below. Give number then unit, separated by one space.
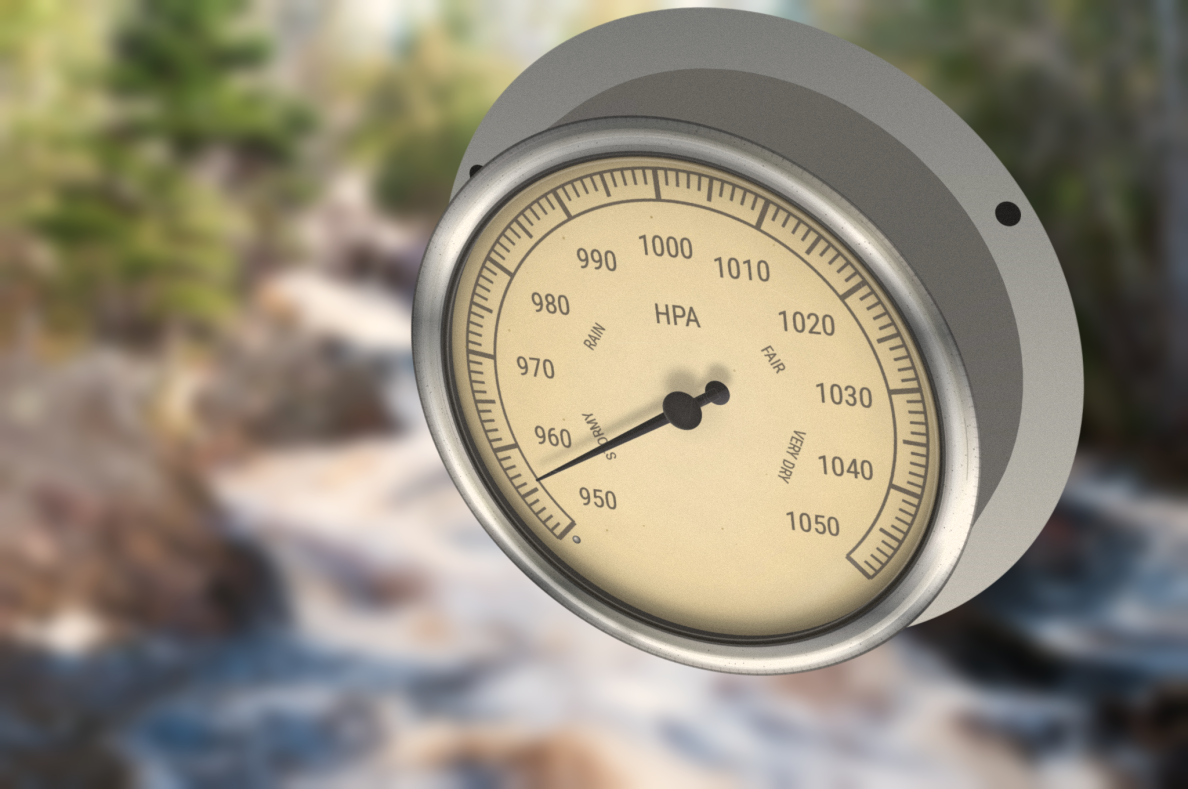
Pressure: 956 hPa
